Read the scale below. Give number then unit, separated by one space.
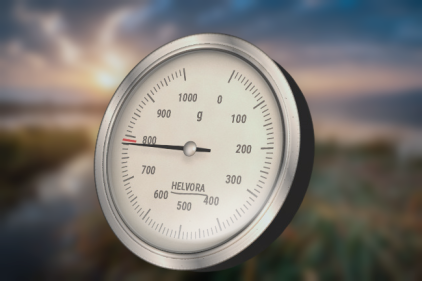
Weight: 780 g
